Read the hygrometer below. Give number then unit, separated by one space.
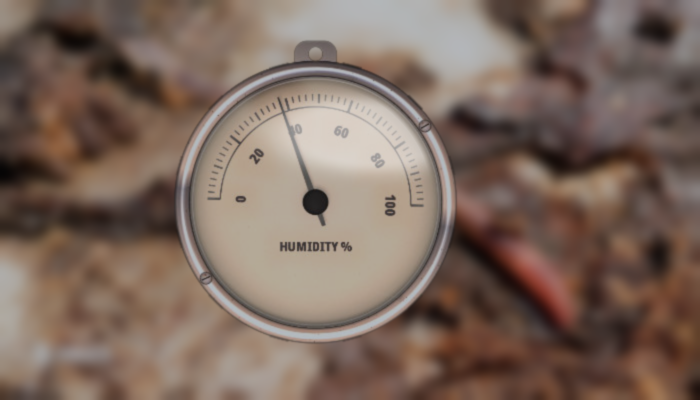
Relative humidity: 38 %
